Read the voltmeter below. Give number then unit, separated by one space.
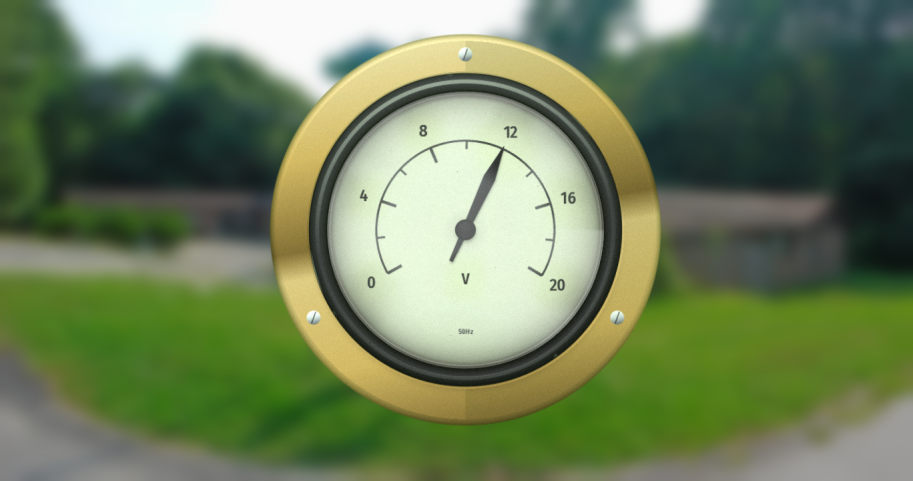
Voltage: 12 V
